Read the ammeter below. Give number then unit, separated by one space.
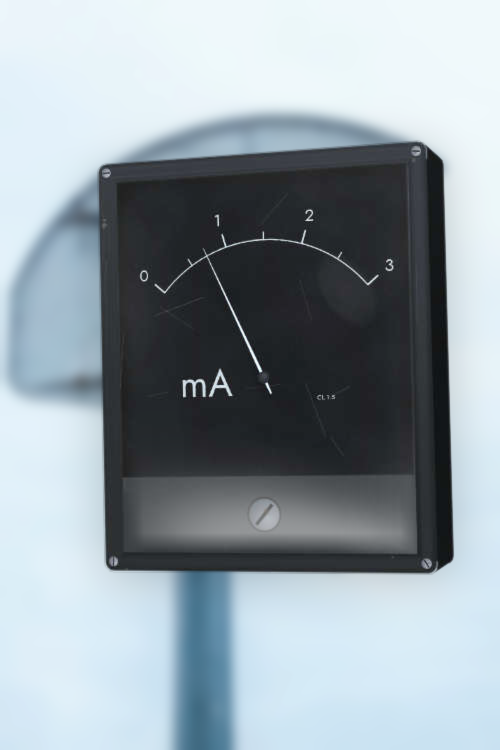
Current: 0.75 mA
